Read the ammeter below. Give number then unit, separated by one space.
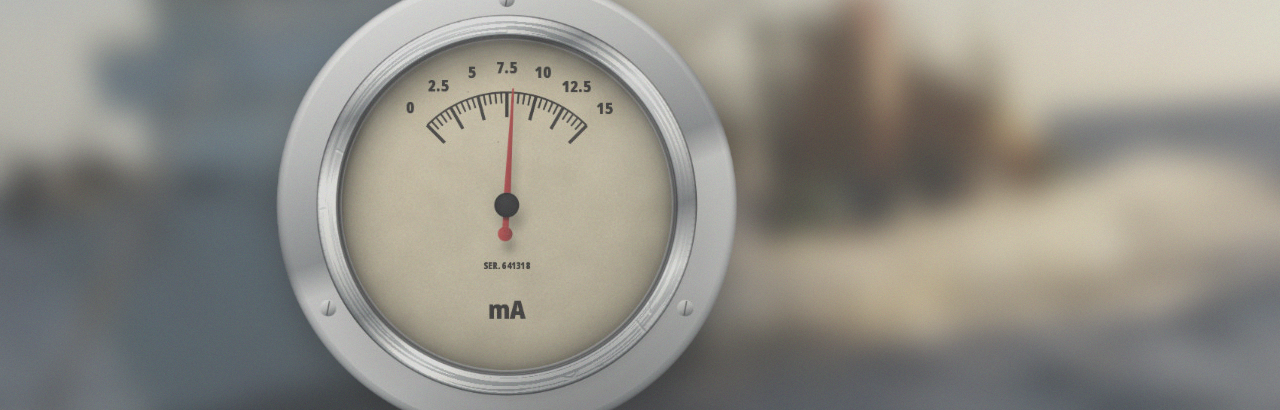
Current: 8 mA
